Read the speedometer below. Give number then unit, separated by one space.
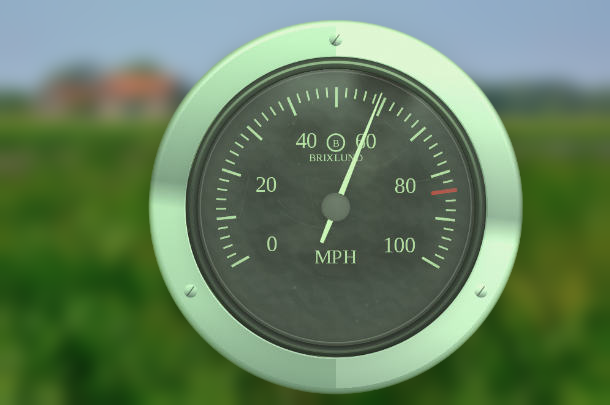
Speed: 59 mph
